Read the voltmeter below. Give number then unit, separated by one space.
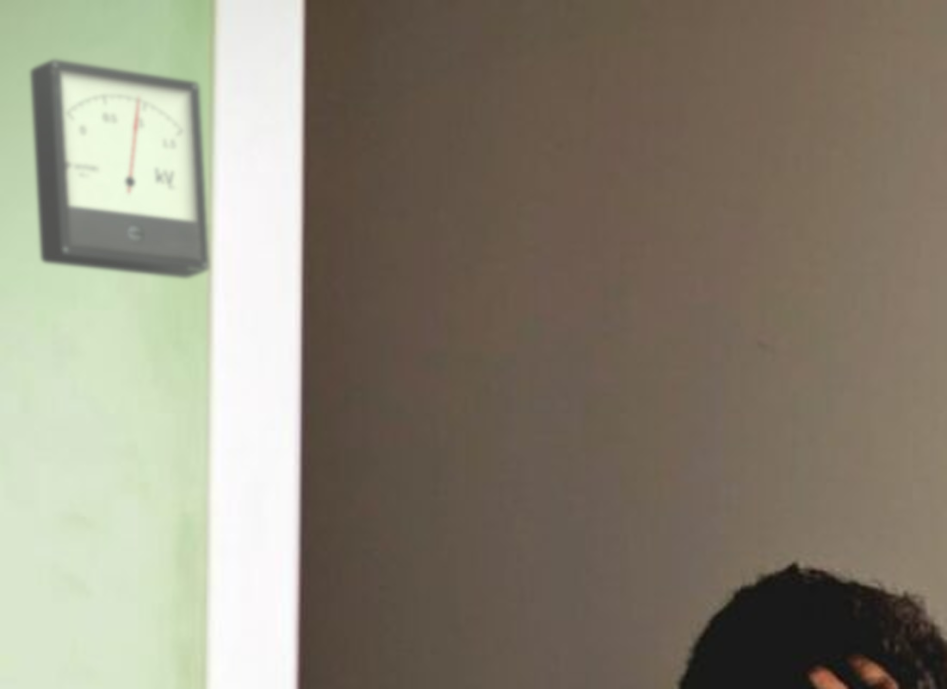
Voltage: 0.9 kV
